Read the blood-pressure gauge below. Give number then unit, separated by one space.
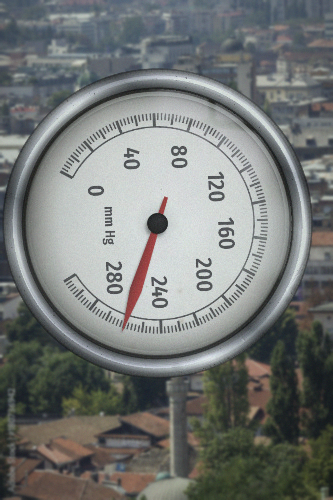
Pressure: 260 mmHg
